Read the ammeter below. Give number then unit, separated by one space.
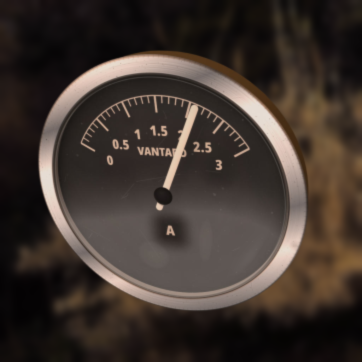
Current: 2.1 A
